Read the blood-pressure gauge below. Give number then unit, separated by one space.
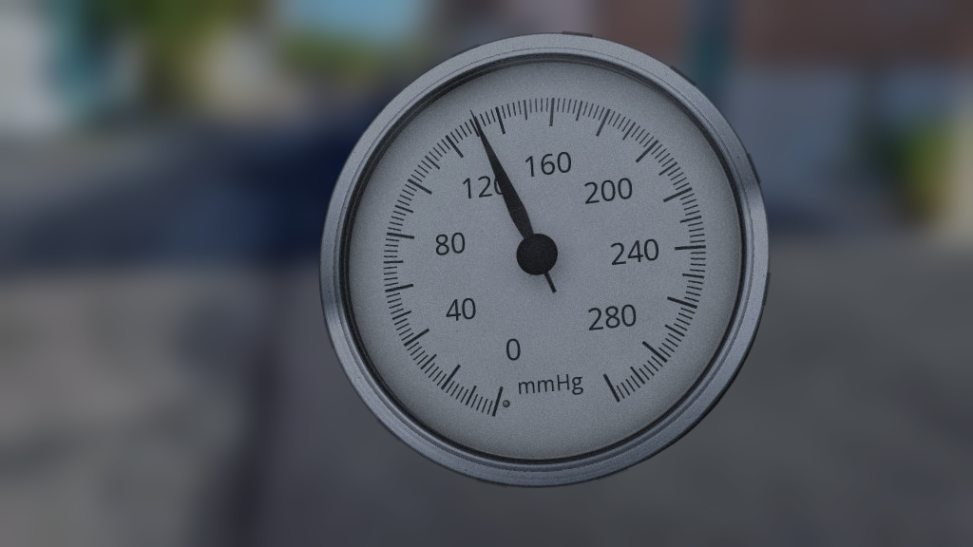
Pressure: 132 mmHg
